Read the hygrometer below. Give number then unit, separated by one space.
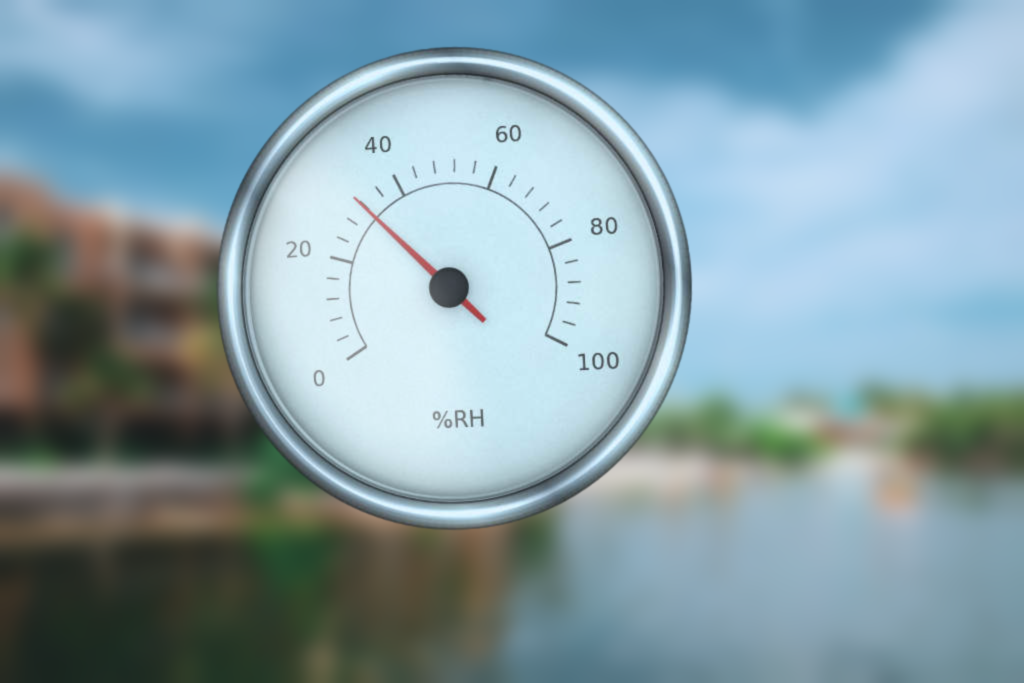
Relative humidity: 32 %
